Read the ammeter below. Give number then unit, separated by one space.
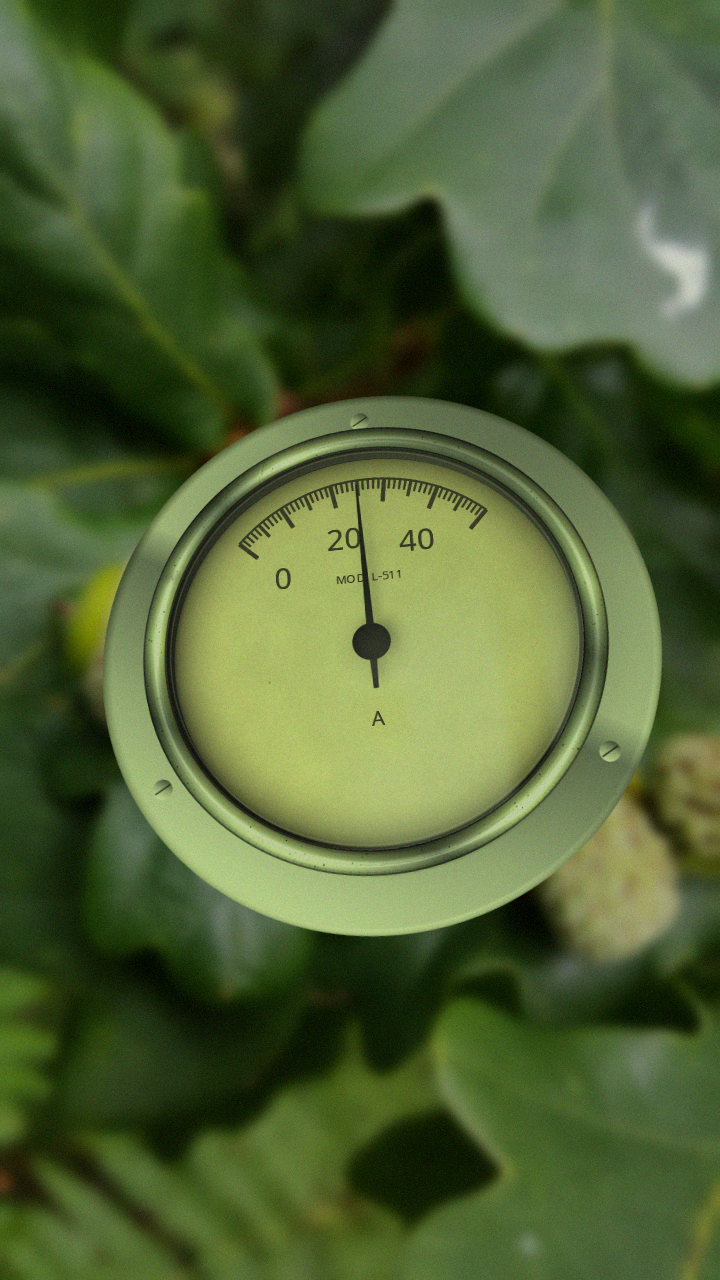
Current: 25 A
